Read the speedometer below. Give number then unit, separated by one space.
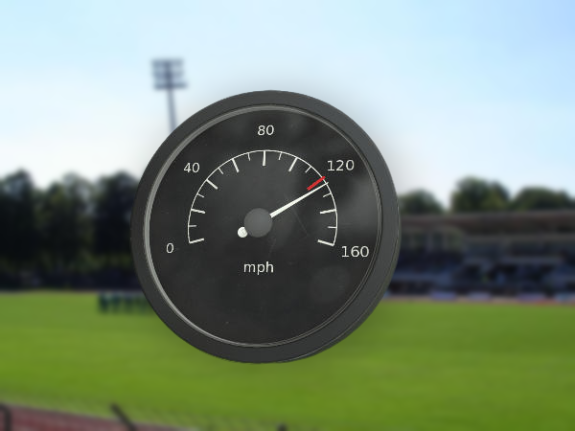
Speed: 125 mph
